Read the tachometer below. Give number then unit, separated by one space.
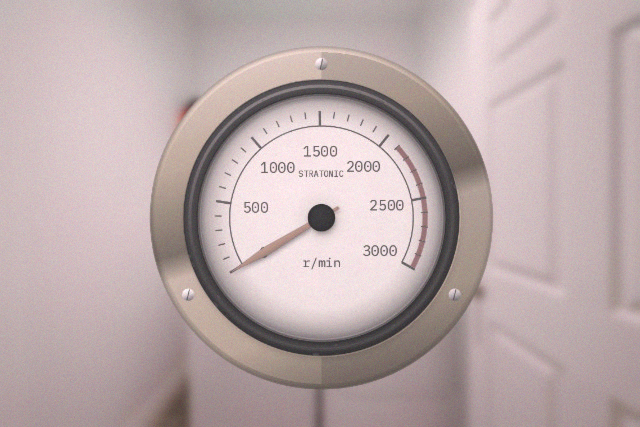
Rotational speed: 0 rpm
